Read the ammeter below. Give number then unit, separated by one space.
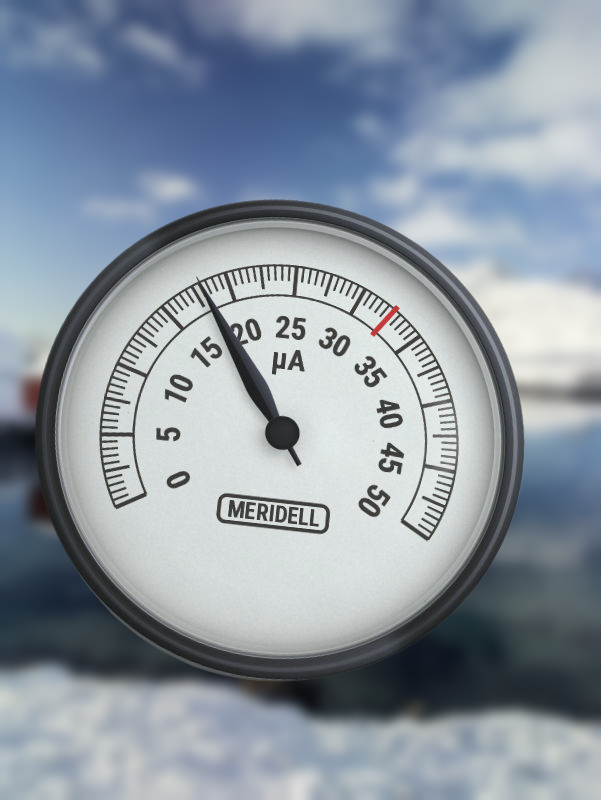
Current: 18 µA
